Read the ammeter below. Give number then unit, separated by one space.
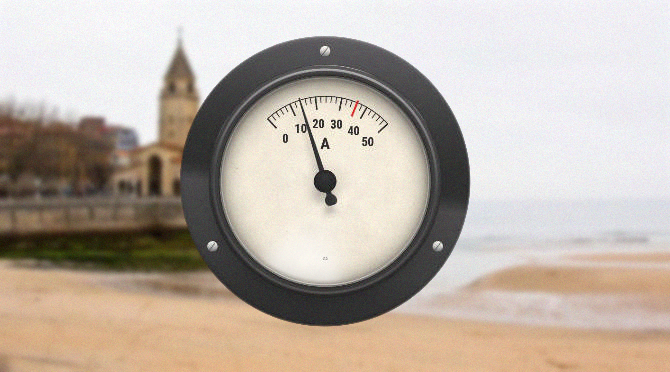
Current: 14 A
